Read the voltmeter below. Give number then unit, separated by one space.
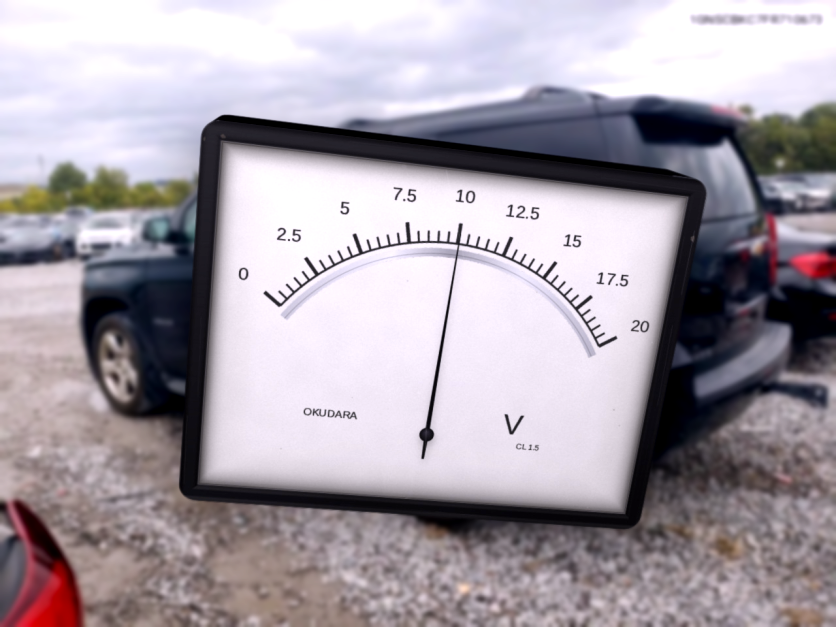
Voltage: 10 V
